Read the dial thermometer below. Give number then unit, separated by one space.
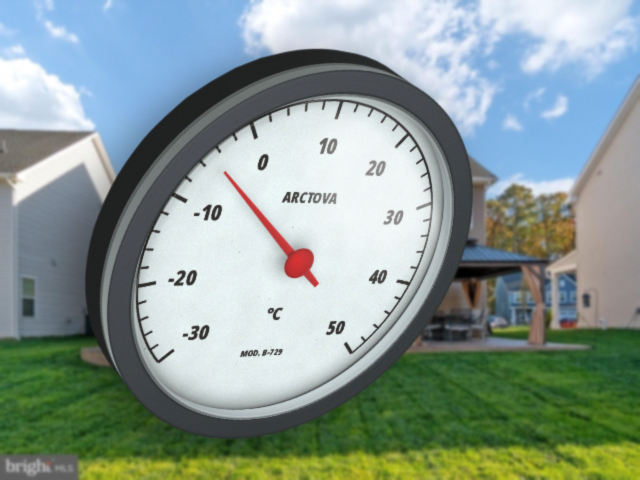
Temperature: -5 °C
